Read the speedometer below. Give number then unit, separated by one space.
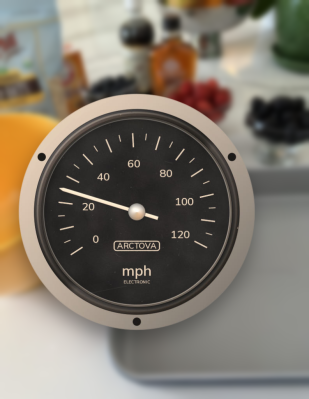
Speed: 25 mph
